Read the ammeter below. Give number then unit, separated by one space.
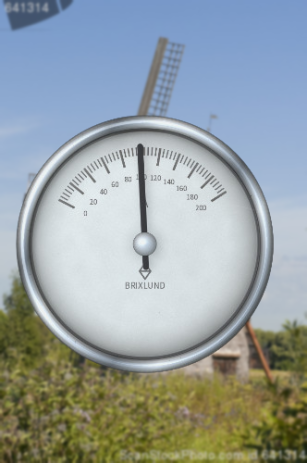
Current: 100 A
